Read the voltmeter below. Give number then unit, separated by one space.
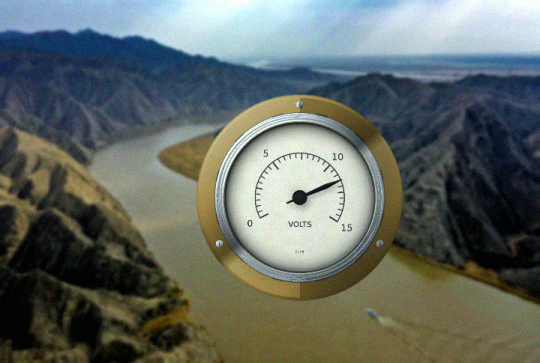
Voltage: 11.5 V
